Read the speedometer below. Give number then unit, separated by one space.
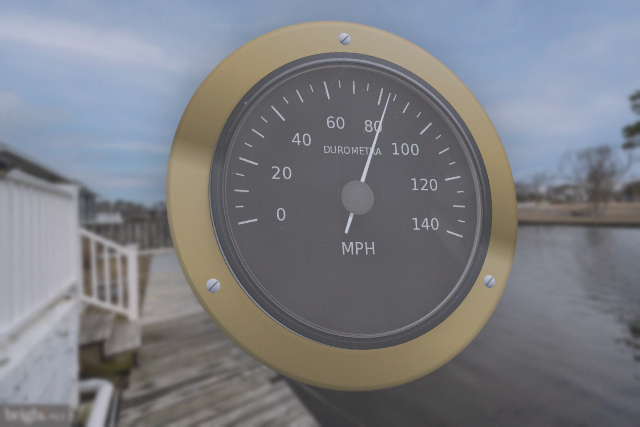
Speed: 82.5 mph
